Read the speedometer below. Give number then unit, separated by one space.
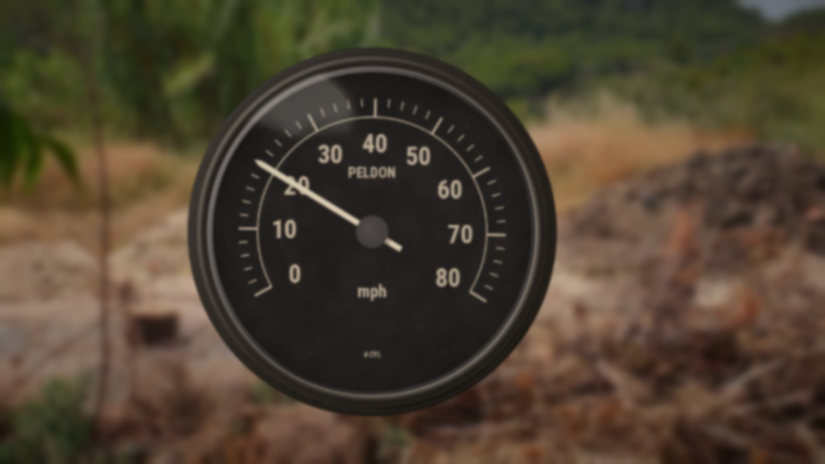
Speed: 20 mph
